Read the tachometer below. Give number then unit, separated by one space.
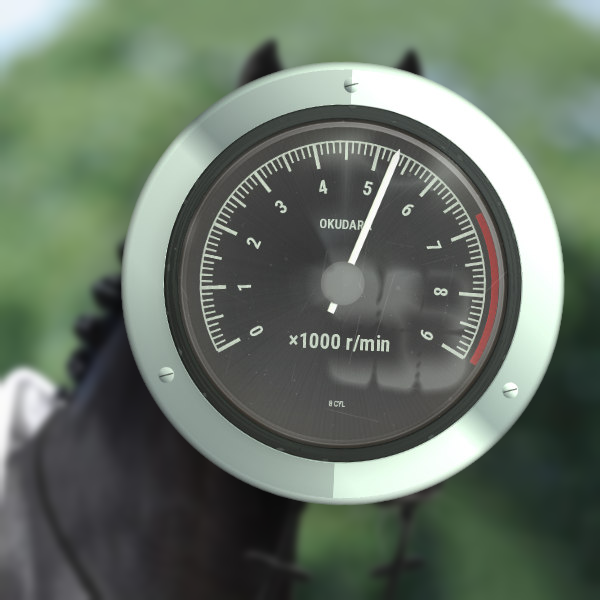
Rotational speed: 5300 rpm
